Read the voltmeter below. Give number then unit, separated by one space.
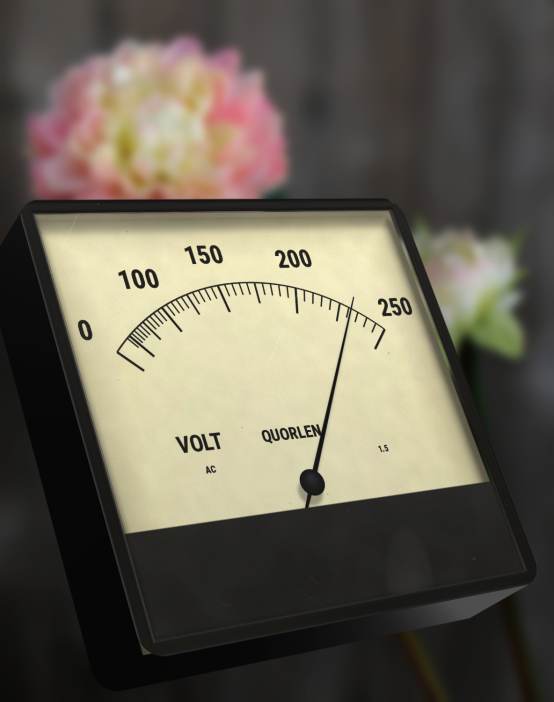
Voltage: 230 V
